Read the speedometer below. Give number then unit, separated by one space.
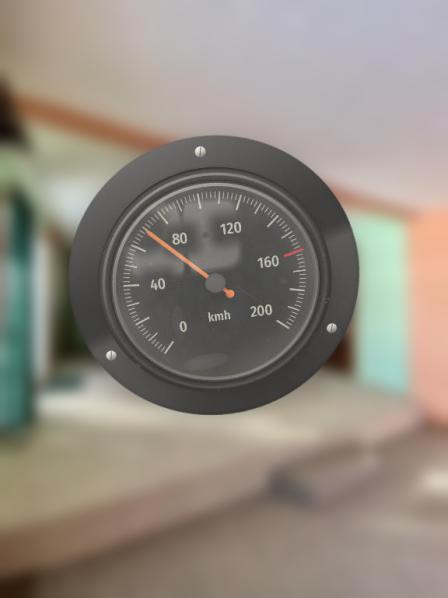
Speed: 70 km/h
